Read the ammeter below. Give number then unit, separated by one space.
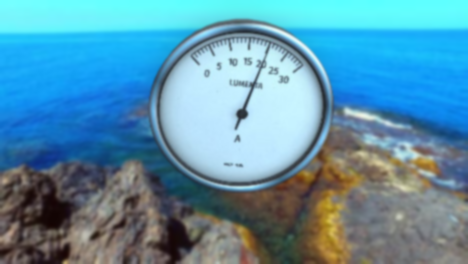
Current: 20 A
